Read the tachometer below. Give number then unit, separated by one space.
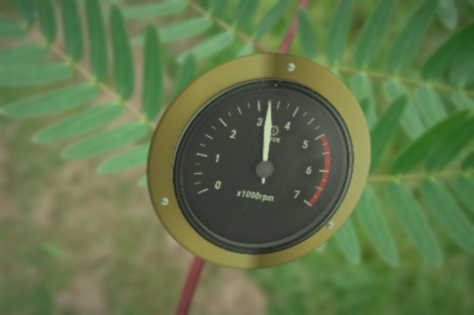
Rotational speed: 3250 rpm
